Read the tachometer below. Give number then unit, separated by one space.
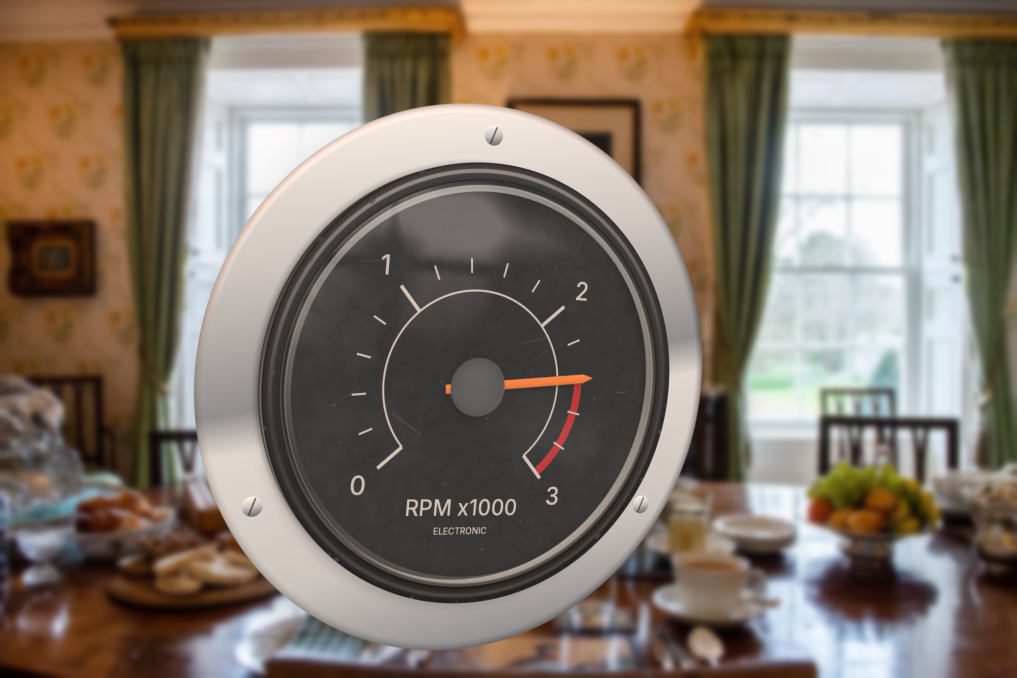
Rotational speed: 2400 rpm
